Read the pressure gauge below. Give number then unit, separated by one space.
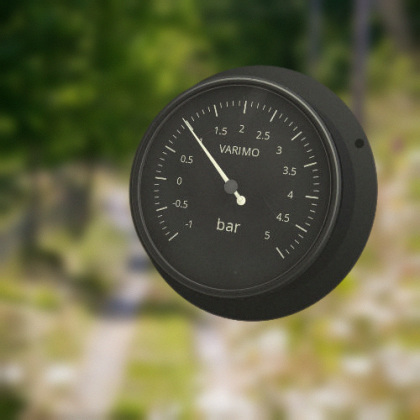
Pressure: 1 bar
